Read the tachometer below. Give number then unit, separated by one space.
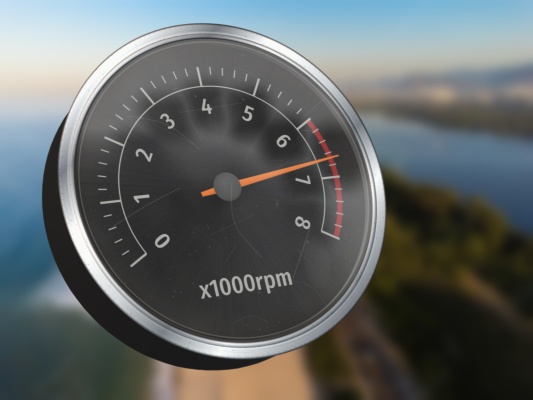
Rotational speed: 6700 rpm
